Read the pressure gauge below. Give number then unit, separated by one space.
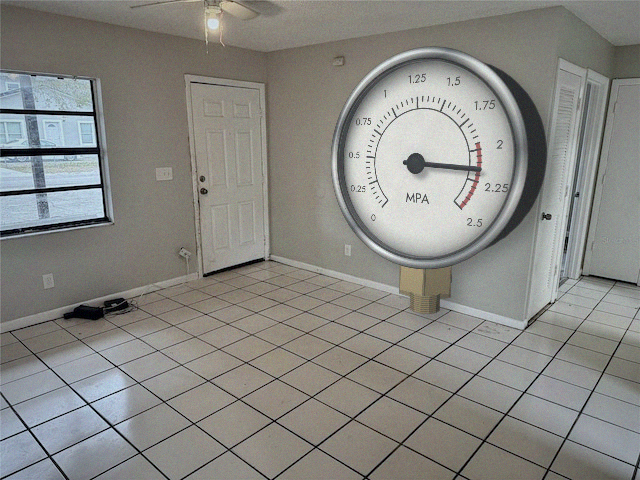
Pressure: 2.15 MPa
